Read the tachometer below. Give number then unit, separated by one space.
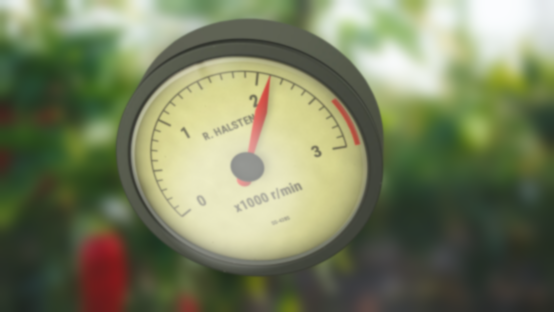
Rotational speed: 2100 rpm
